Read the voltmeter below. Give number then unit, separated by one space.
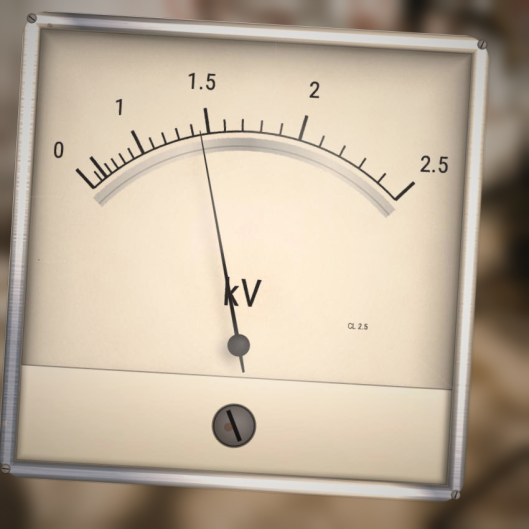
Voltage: 1.45 kV
